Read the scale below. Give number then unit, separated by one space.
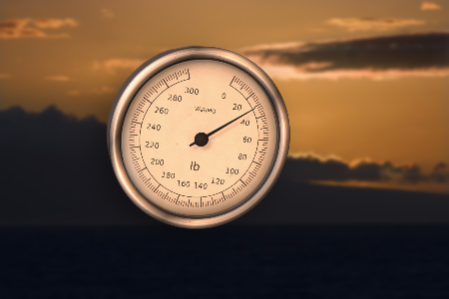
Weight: 30 lb
